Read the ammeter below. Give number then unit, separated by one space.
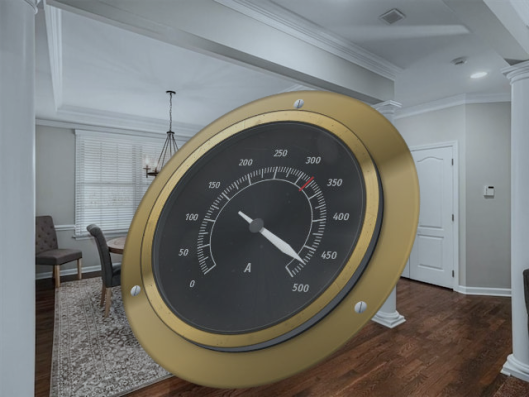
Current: 475 A
